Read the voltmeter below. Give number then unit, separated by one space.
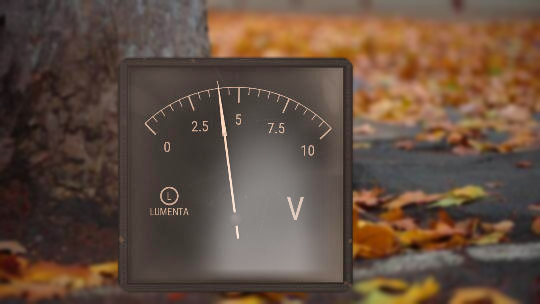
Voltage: 4 V
